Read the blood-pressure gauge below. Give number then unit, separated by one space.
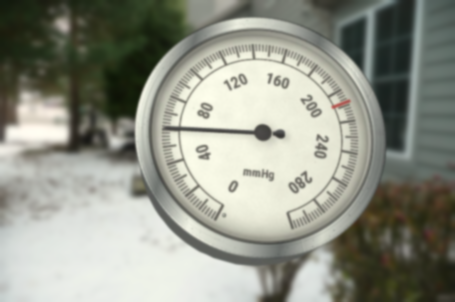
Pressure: 60 mmHg
